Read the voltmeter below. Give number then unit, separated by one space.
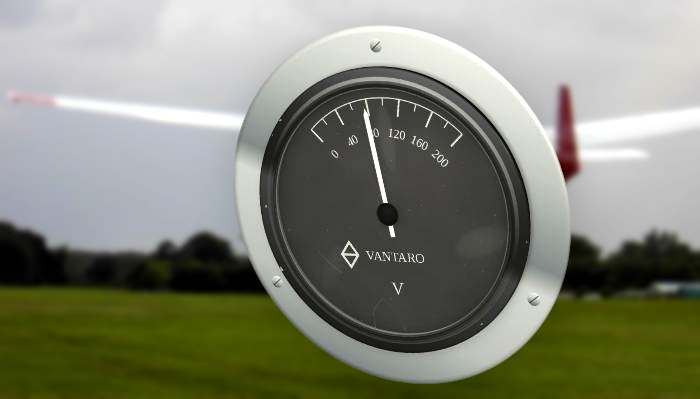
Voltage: 80 V
